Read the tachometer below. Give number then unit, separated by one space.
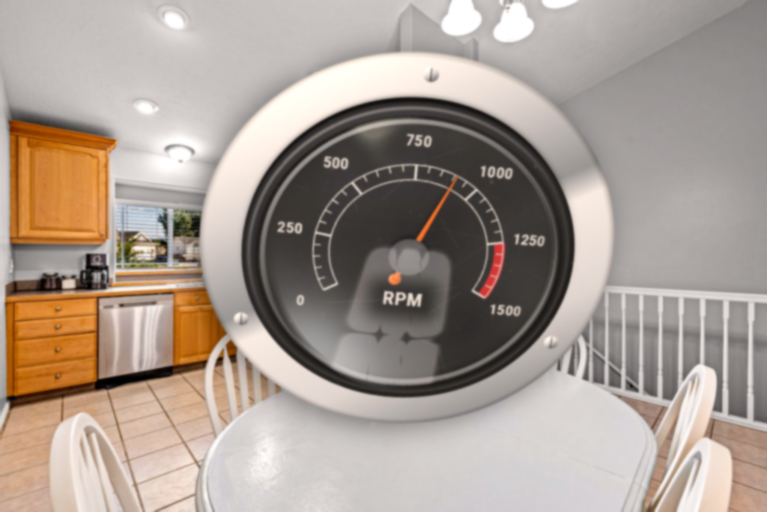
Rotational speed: 900 rpm
